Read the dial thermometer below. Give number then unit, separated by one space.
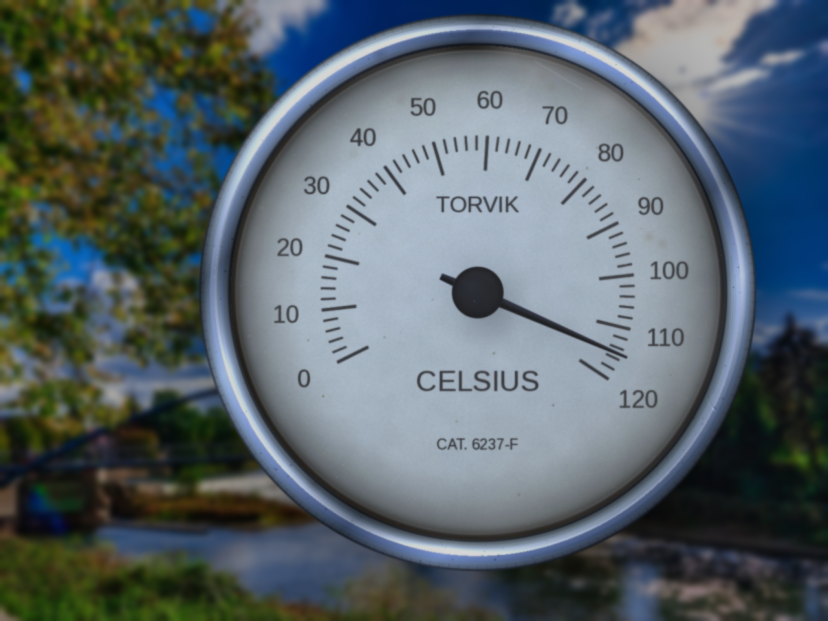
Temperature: 115 °C
